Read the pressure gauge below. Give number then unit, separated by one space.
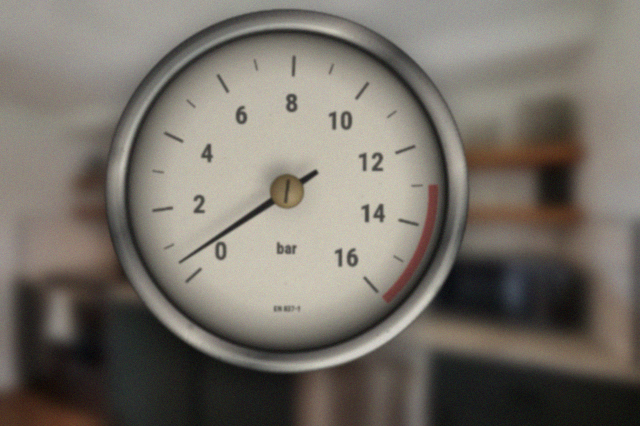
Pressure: 0.5 bar
